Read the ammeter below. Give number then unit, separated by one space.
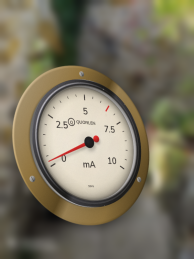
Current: 0.25 mA
